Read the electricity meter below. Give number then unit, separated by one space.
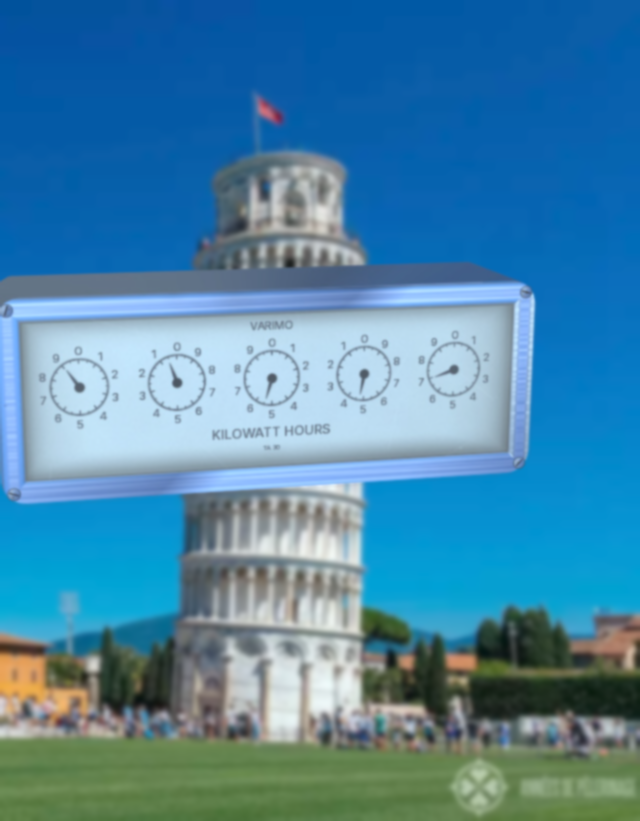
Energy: 90547 kWh
